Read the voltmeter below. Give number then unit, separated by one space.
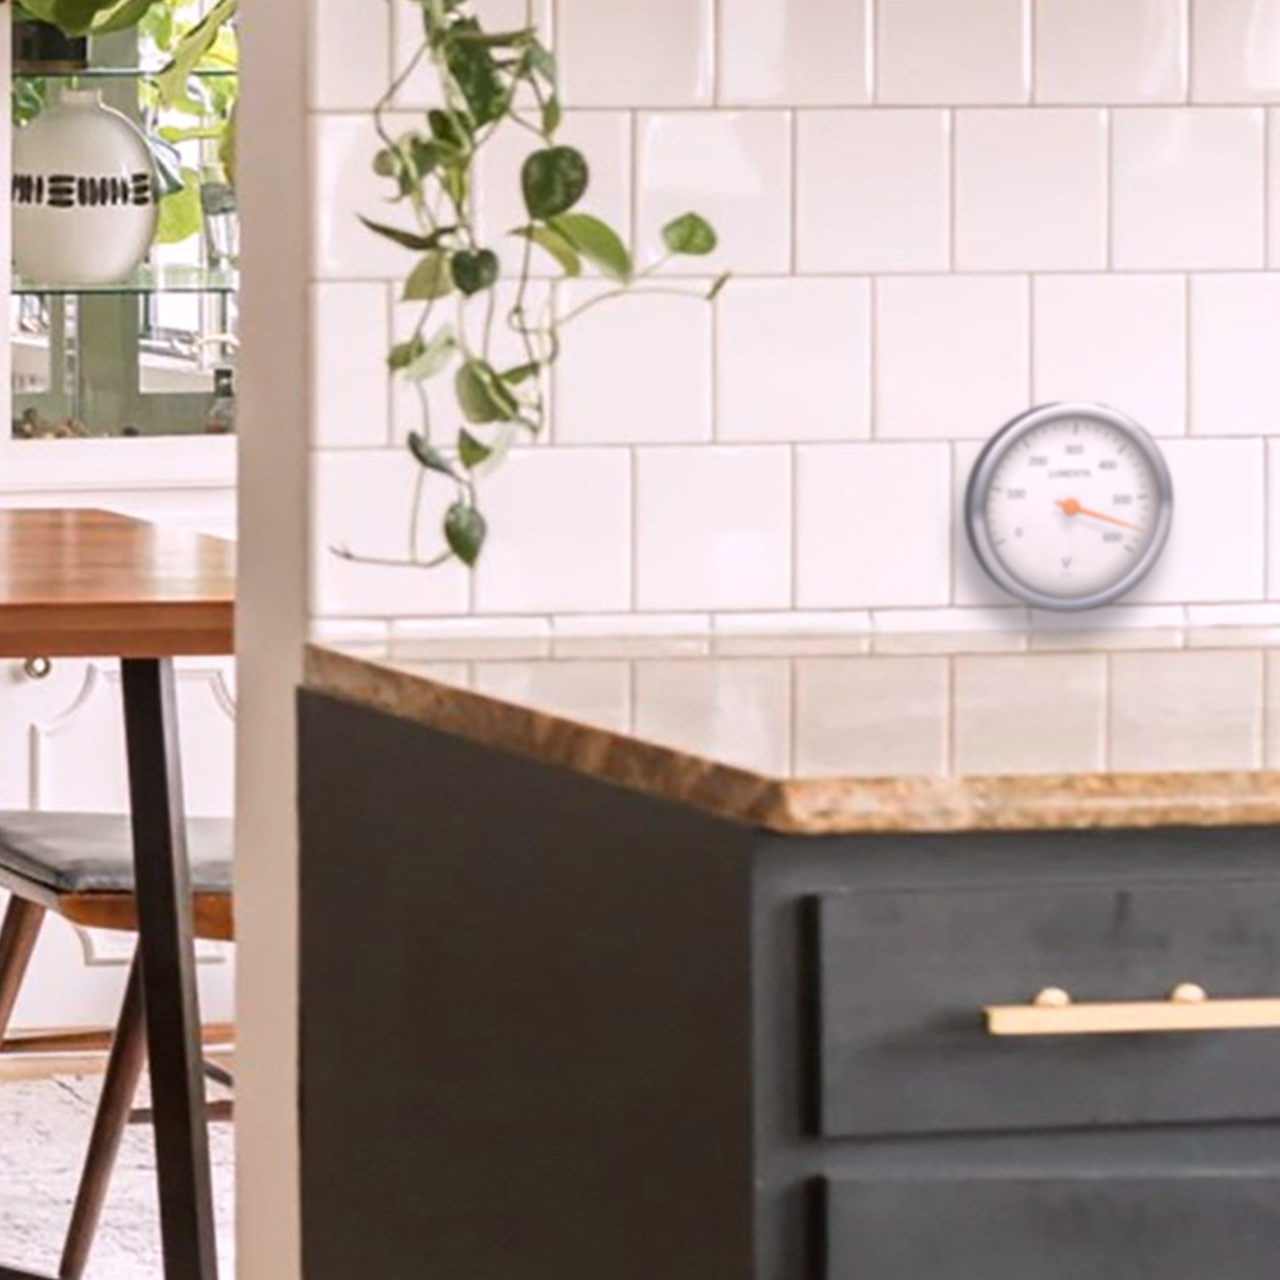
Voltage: 560 V
